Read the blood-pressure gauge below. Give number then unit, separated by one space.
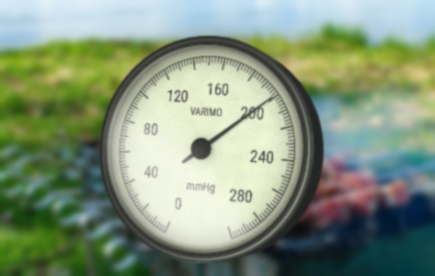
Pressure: 200 mmHg
